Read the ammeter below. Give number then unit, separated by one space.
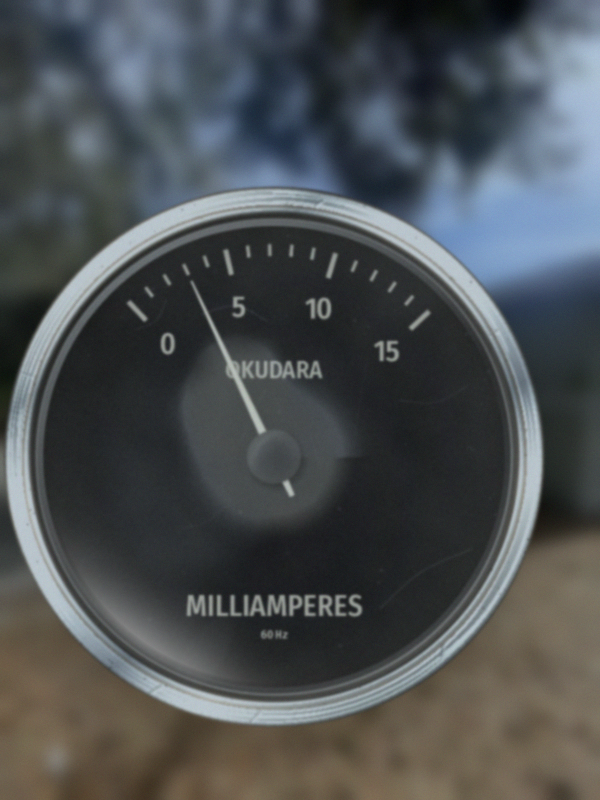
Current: 3 mA
